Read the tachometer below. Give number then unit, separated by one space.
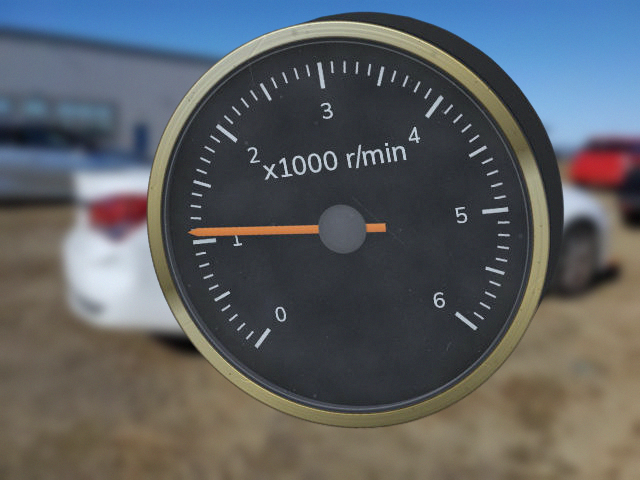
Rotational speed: 1100 rpm
